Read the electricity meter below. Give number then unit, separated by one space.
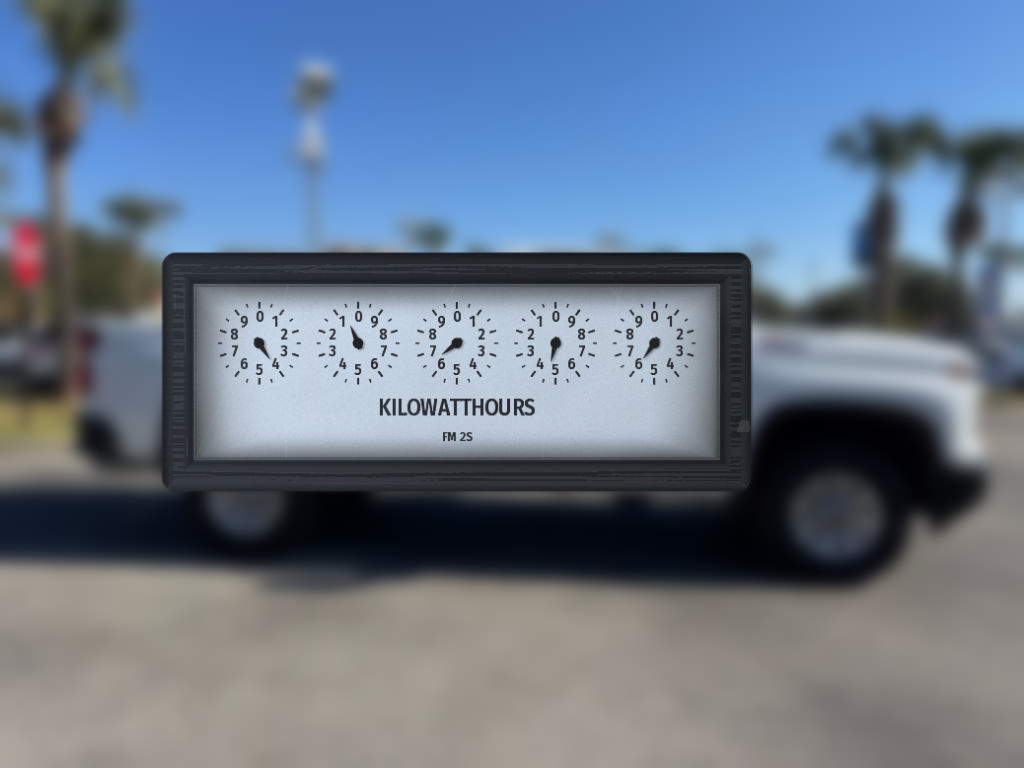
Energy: 40646 kWh
